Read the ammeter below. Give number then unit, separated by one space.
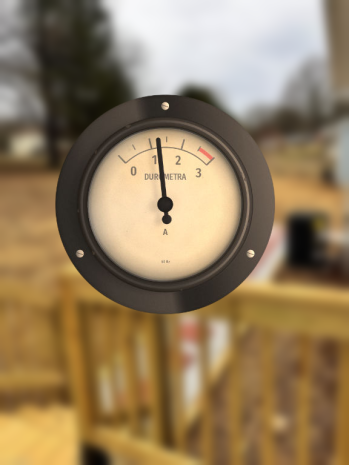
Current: 1.25 A
